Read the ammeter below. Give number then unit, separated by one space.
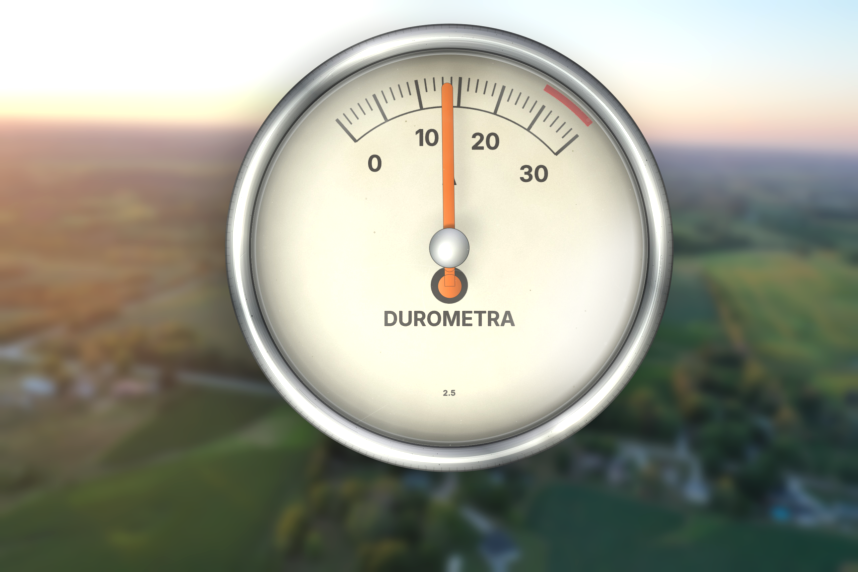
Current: 13.5 A
